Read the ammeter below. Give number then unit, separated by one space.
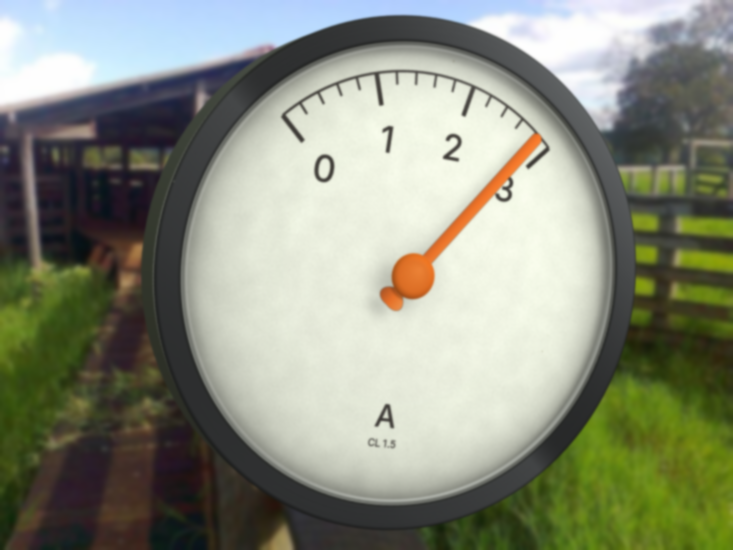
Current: 2.8 A
